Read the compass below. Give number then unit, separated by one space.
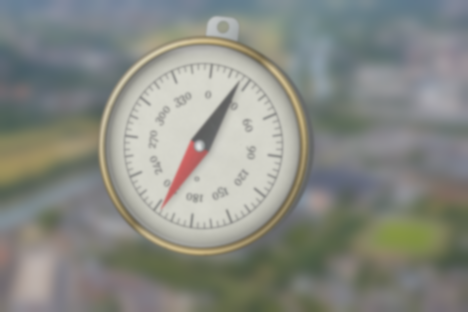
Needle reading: 205 °
